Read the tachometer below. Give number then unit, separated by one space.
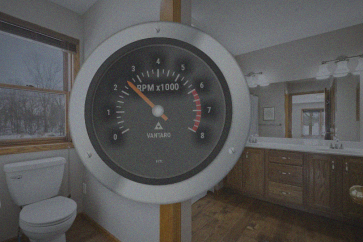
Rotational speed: 2500 rpm
